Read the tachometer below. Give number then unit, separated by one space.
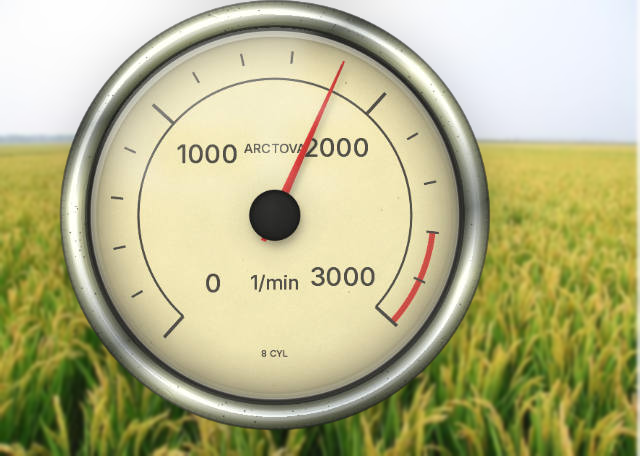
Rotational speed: 1800 rpm
